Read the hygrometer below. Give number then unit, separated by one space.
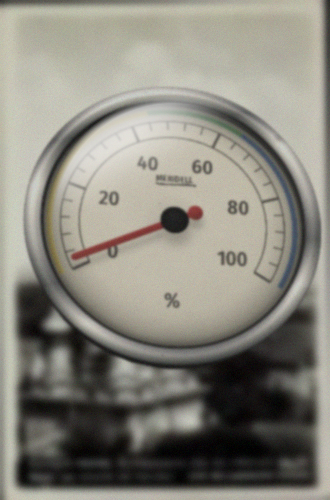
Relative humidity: 2 %
